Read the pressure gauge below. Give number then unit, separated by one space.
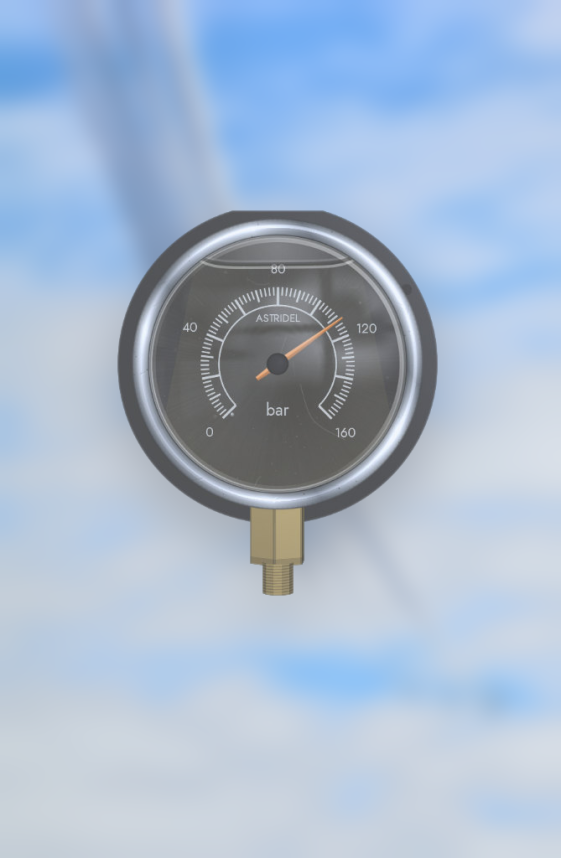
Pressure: 112 bar
